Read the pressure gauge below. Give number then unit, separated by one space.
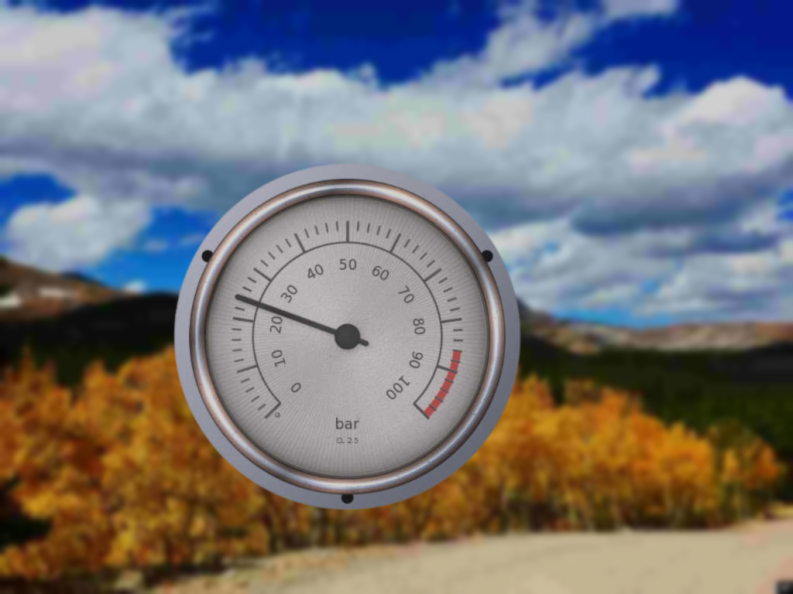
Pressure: 24 bar
